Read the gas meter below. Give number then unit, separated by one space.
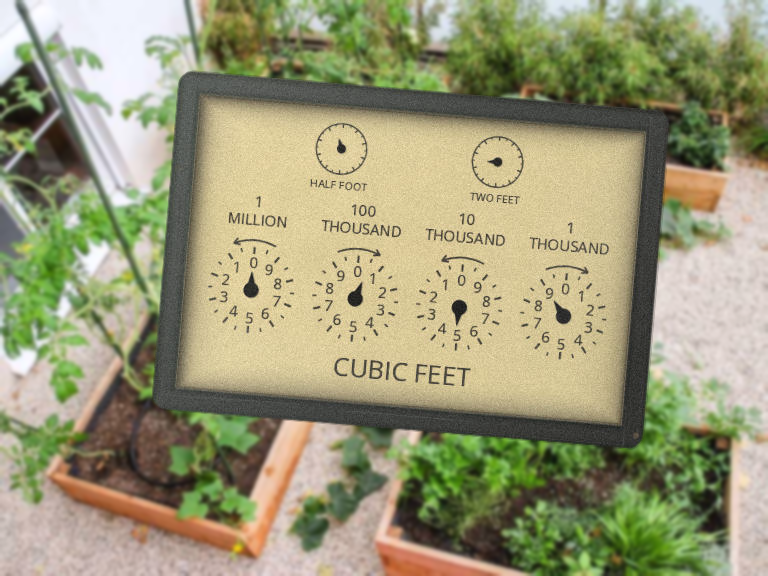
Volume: 4900 ft³
